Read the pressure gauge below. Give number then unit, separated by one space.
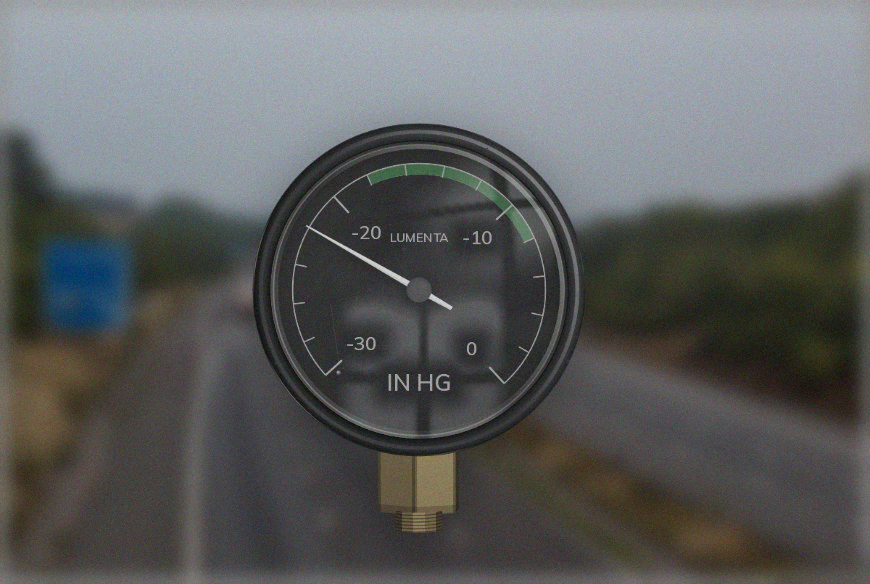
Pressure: -22 inHg
